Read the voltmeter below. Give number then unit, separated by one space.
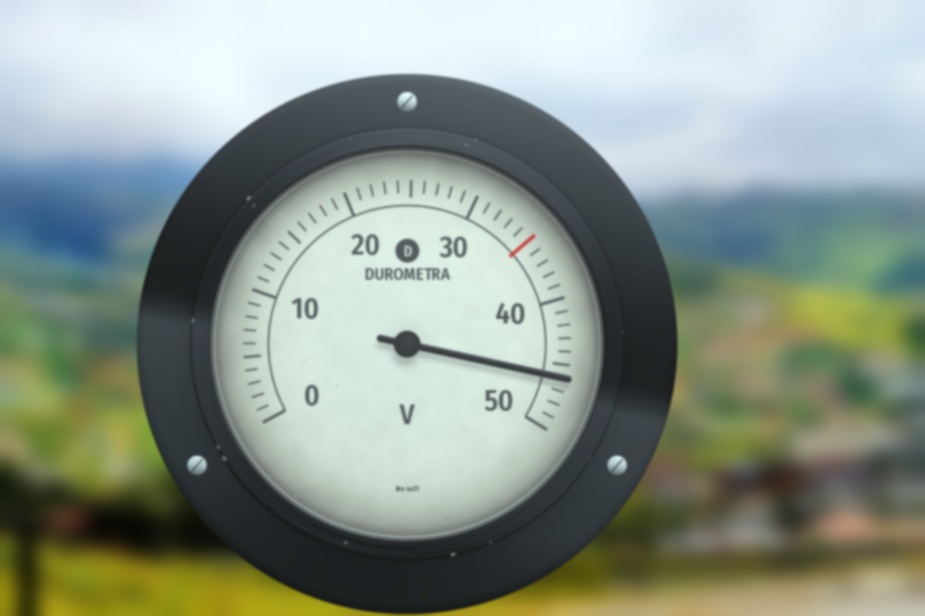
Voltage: 46 V
